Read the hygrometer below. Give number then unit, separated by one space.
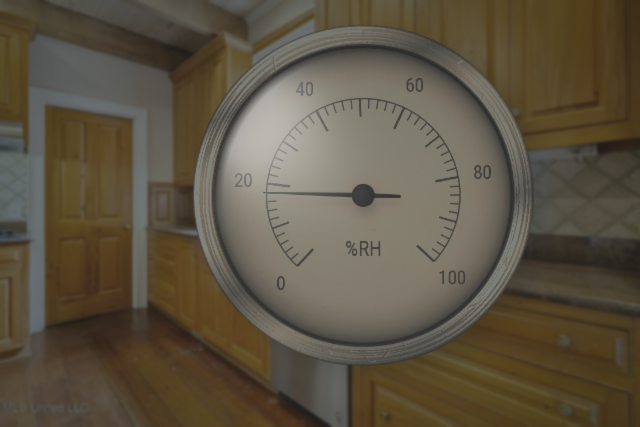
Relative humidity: 18 %
